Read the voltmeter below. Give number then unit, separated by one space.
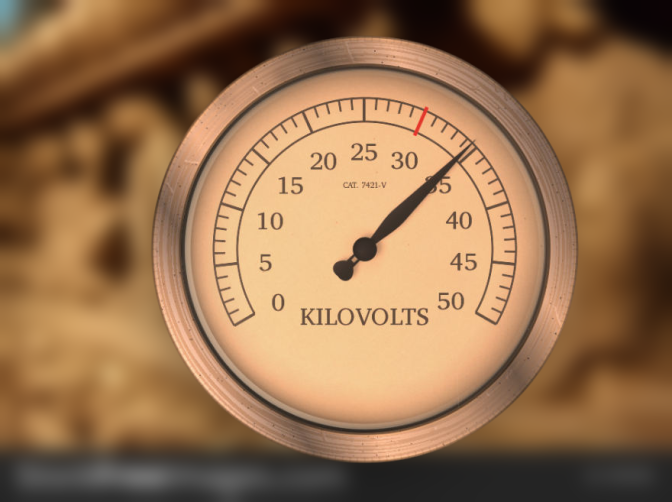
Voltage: 34.5 kV
